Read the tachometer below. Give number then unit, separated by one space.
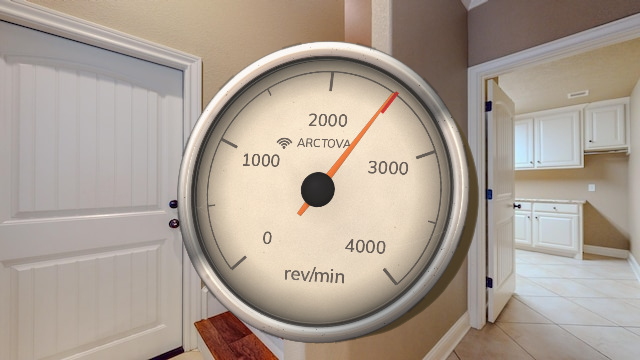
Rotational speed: 2500 rpm
